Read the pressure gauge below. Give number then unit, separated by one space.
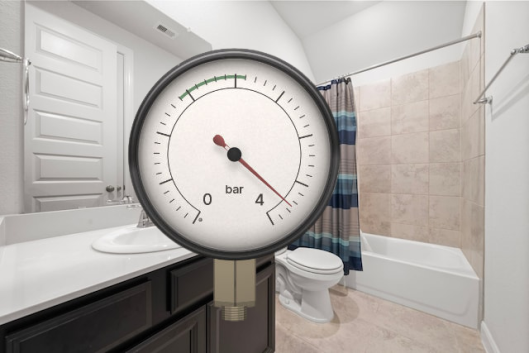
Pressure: 3.75 bar
